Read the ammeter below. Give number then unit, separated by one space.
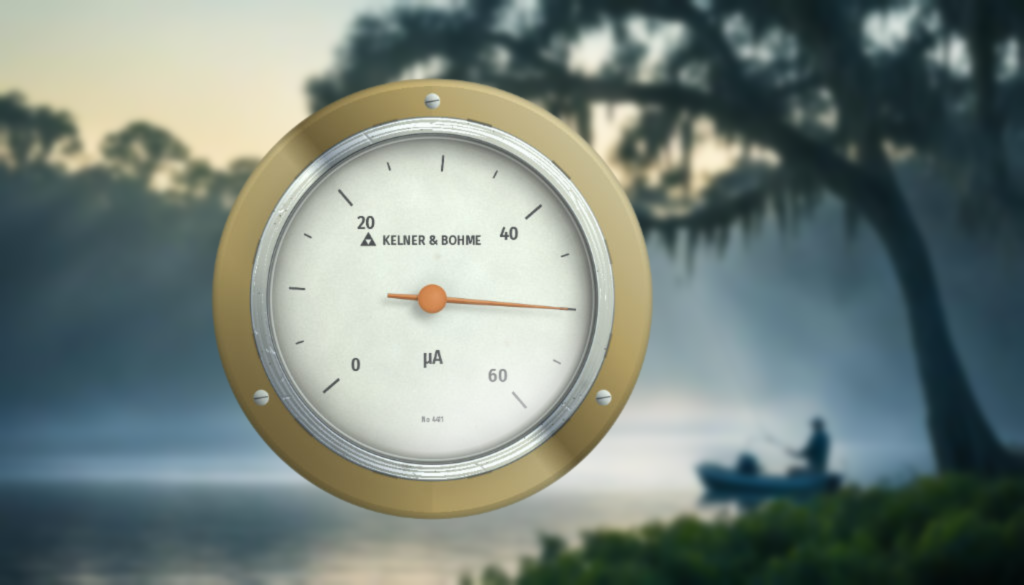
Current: 50 µA
